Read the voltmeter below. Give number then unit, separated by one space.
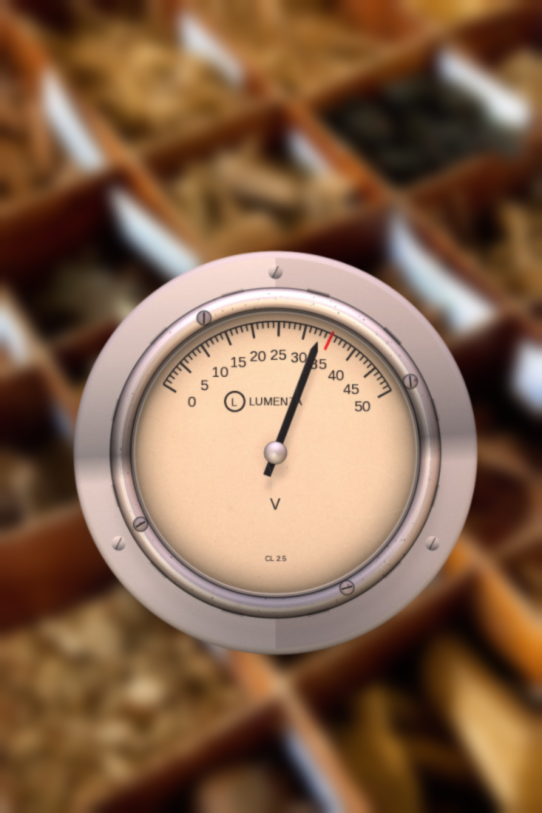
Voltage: 33 V
